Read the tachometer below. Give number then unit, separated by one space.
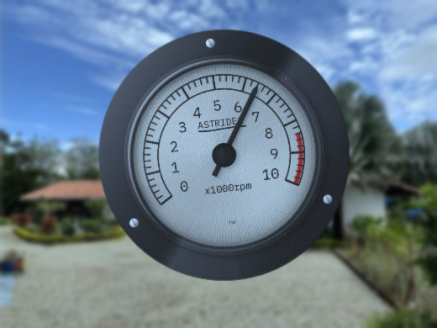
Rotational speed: 6400 rpm
